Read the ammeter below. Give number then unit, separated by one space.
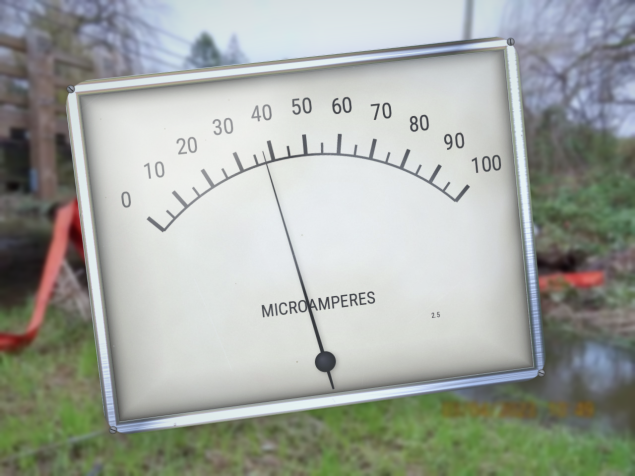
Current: 37.5 µA
